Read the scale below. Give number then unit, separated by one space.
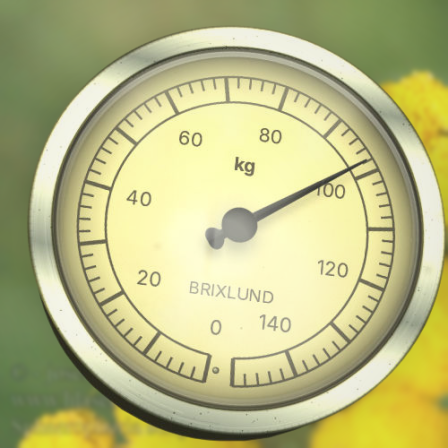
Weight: 98 kg
